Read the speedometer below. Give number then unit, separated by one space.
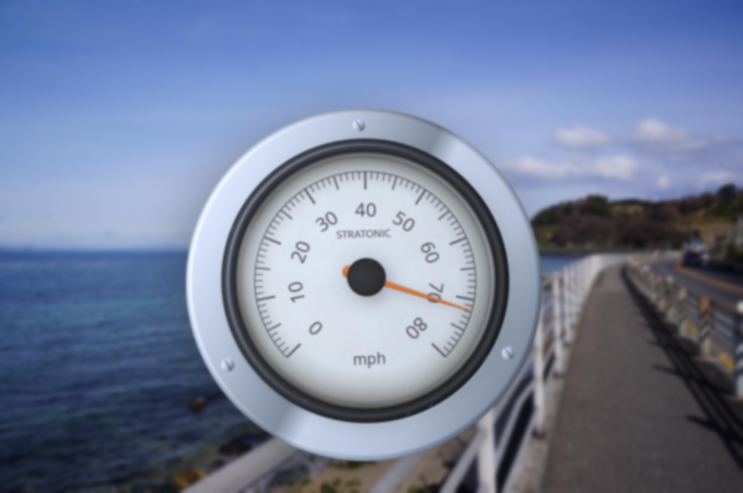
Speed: 72 mph
